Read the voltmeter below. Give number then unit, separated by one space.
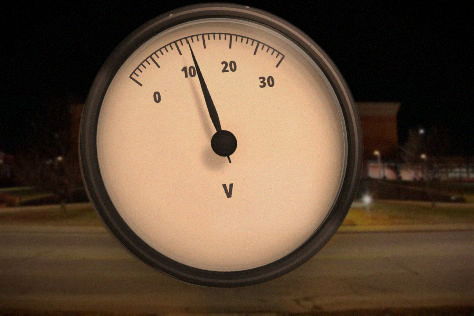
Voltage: 12 V
